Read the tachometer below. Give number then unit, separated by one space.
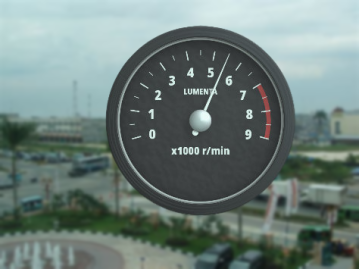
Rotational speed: 5500 rpm
